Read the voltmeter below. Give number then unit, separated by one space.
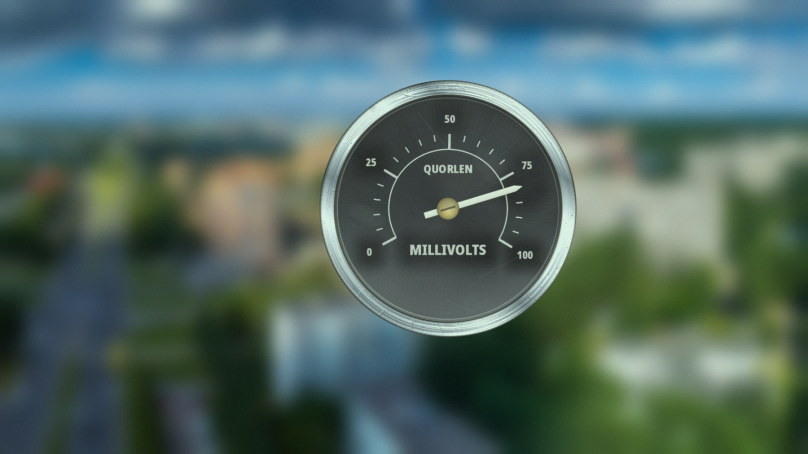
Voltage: 80 mV
